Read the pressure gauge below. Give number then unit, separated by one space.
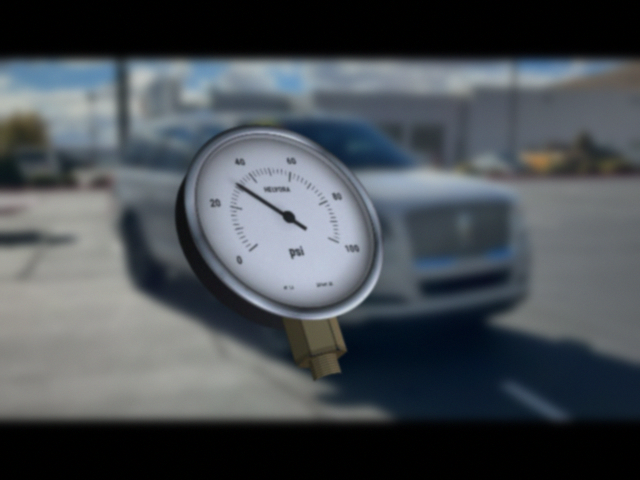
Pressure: 30 psi
